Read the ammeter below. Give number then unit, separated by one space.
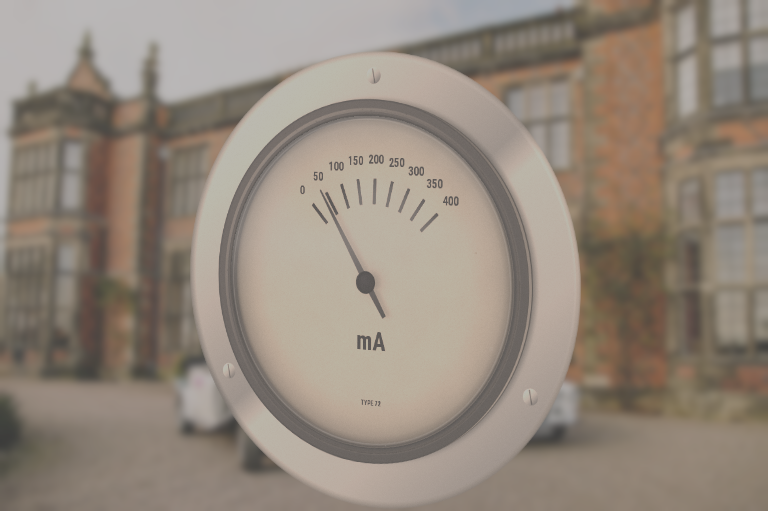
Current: 50 mA
